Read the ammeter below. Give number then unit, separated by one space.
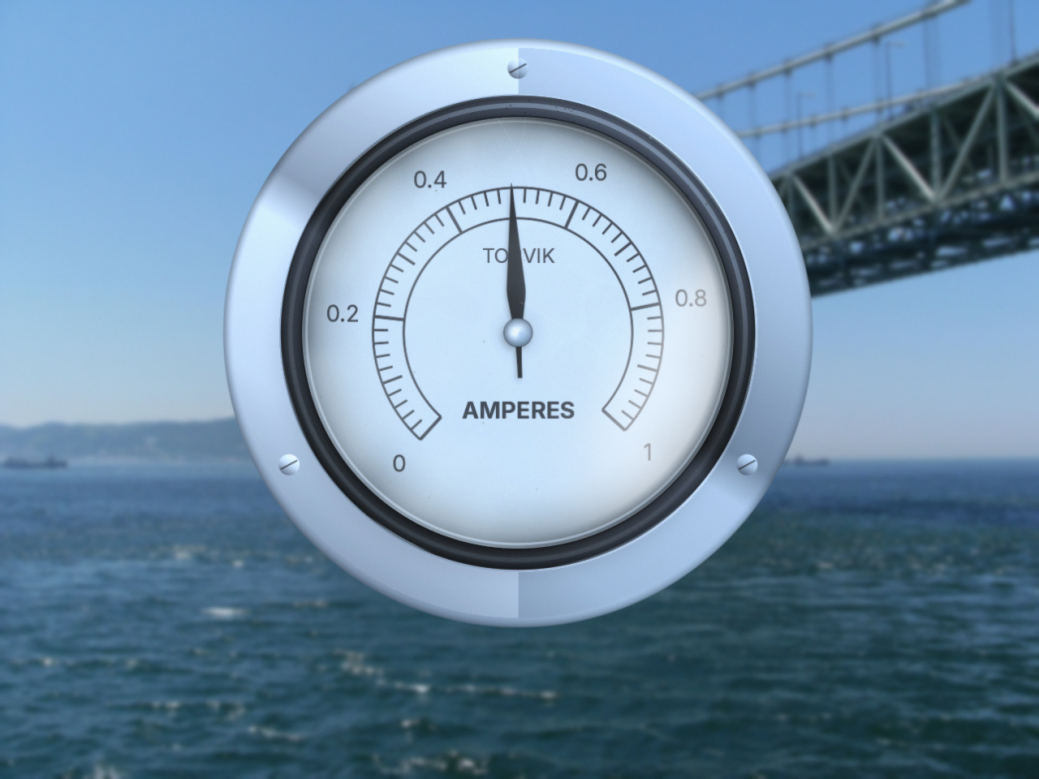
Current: 0.5 A
